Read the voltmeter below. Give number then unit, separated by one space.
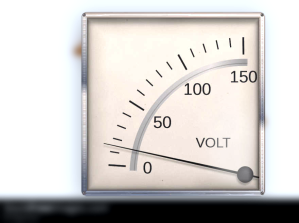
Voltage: 15 V
